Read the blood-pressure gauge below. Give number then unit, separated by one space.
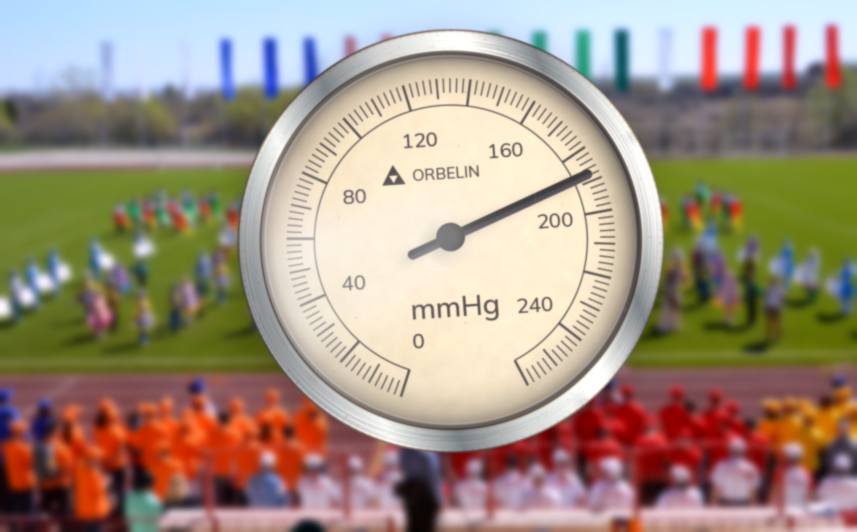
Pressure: 188 mmHg
